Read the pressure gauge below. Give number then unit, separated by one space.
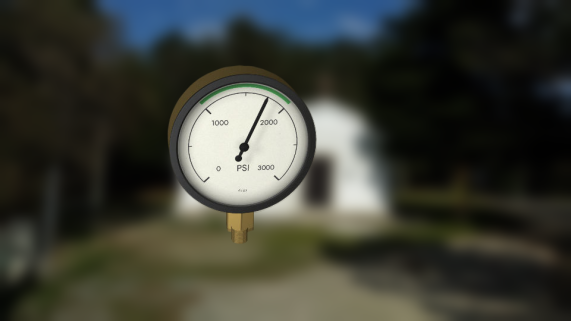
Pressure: 1750 psi
